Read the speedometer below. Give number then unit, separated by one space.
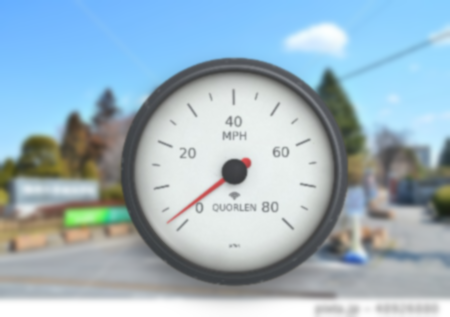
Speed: 2.5 mph
